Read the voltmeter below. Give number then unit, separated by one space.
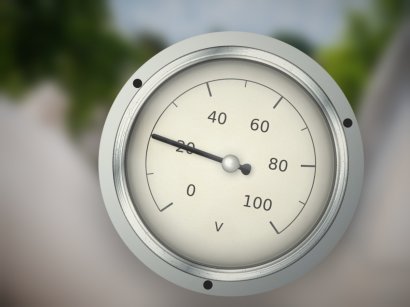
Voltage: 20 V
